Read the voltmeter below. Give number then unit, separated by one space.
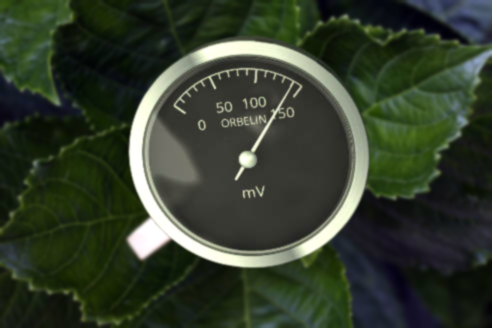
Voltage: 140 mV
